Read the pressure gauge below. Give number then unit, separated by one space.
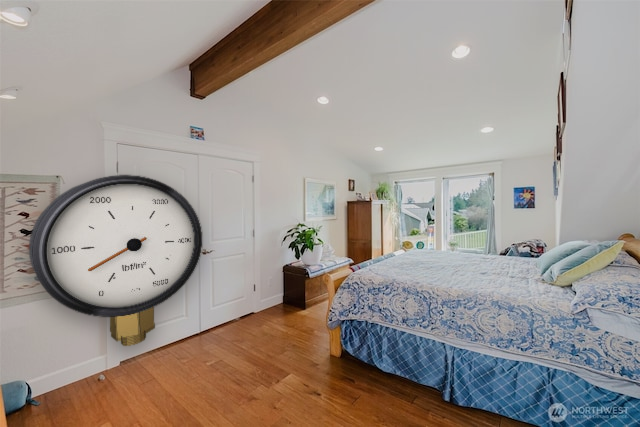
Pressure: 500 psi
